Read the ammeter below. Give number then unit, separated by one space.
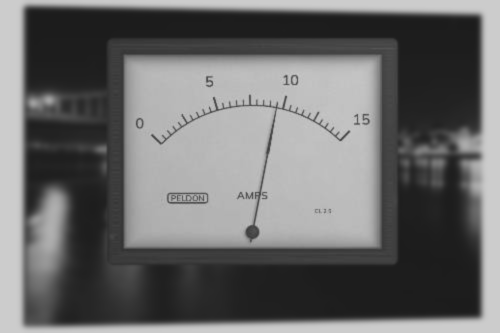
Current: 9.5 A
